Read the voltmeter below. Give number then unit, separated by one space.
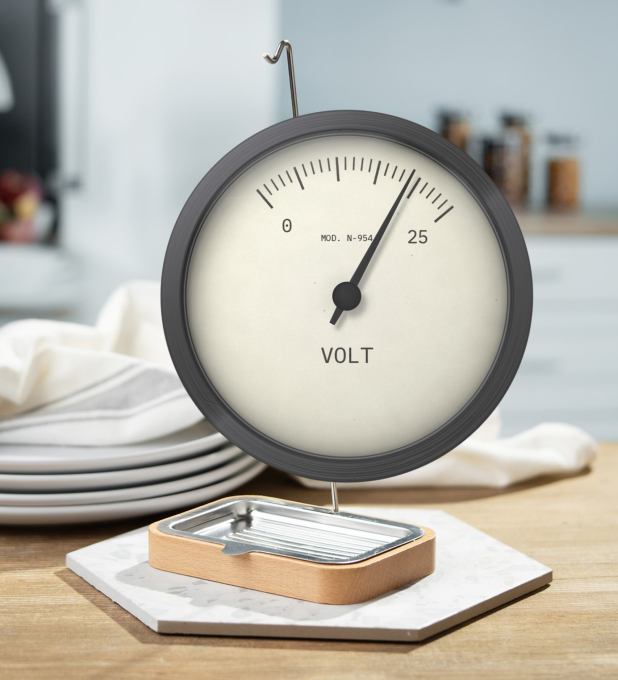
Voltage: 19 V
